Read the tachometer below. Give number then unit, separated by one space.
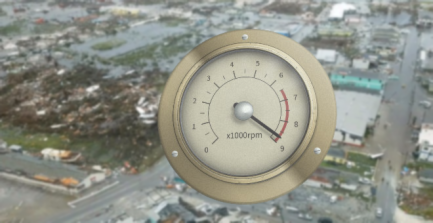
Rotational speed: 8750 rpm
